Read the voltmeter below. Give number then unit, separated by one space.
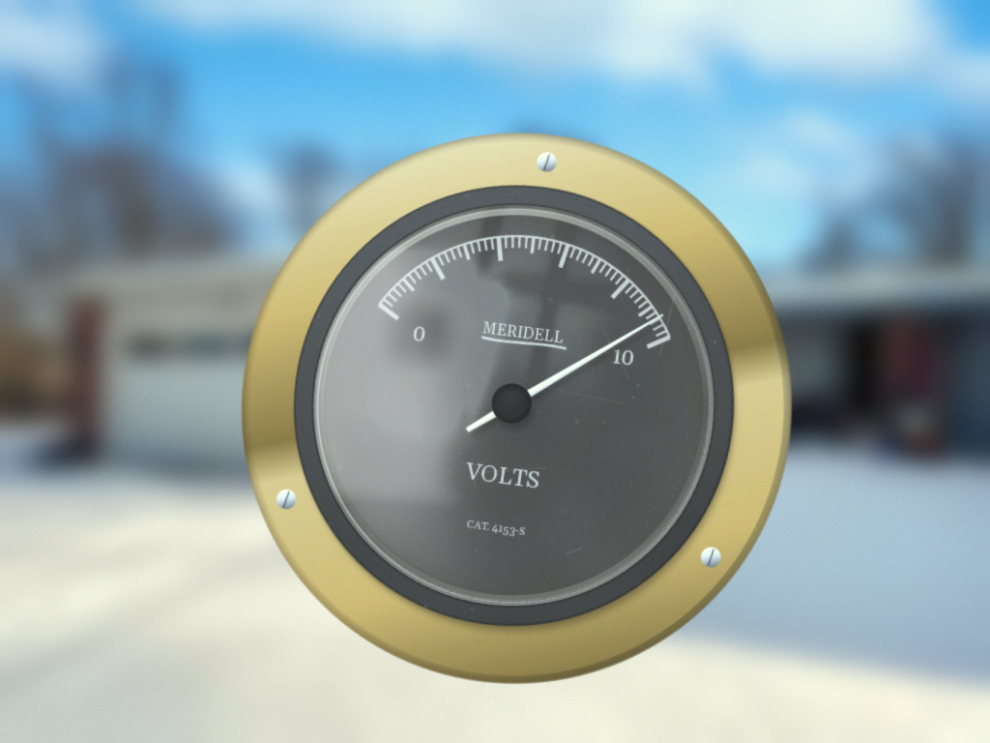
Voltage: 9.4 V
